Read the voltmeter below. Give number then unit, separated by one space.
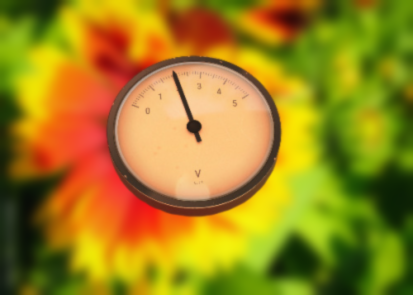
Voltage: 2 V
